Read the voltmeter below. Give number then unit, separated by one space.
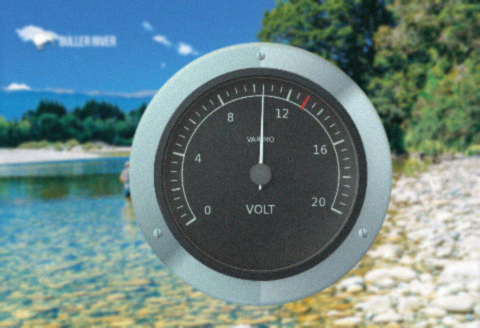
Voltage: 10.5 V
